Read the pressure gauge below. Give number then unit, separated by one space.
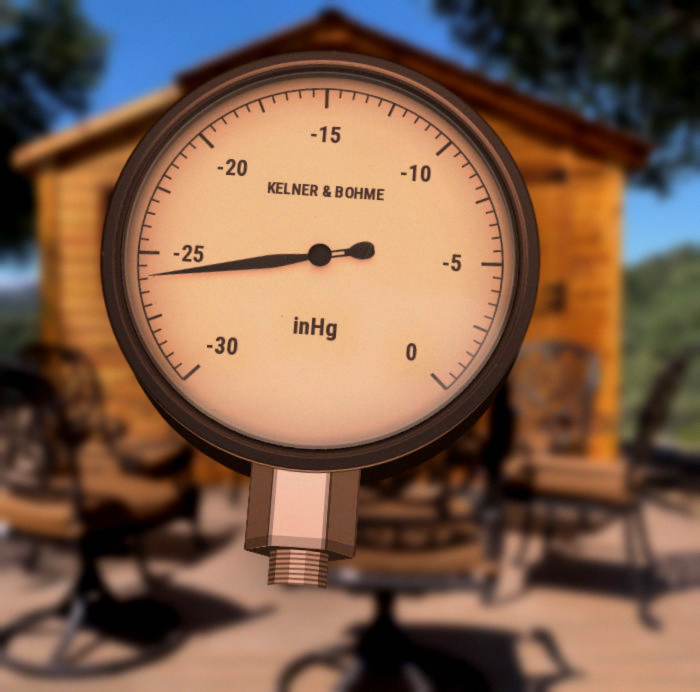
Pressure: -26 inHg
